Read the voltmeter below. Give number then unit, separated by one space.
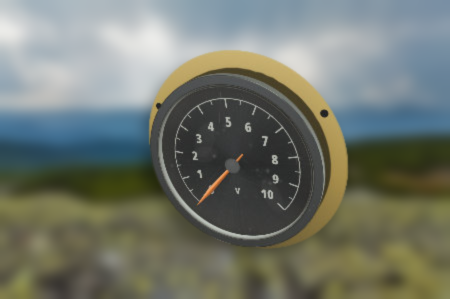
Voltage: 0 V
